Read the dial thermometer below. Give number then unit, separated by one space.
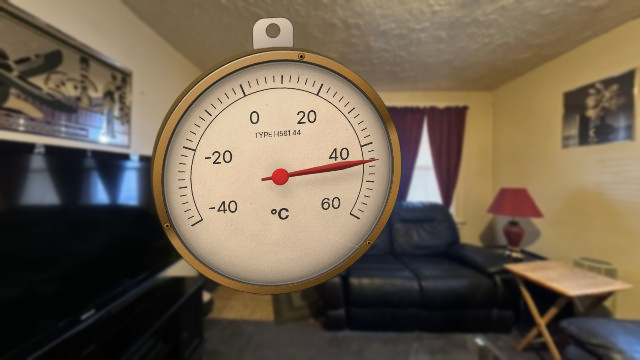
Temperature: 44 °C
